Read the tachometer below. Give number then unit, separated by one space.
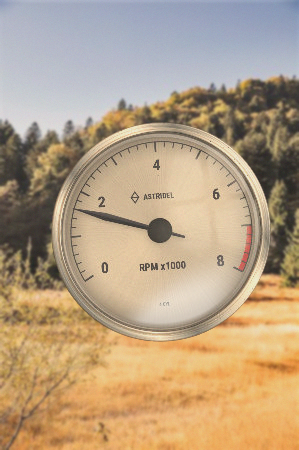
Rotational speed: 1600 rpm
